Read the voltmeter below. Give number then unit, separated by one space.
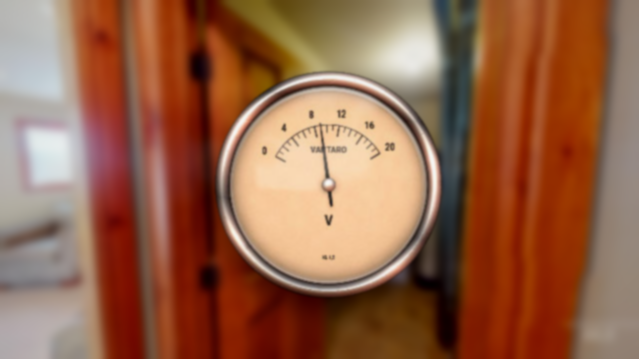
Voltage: 9 V
